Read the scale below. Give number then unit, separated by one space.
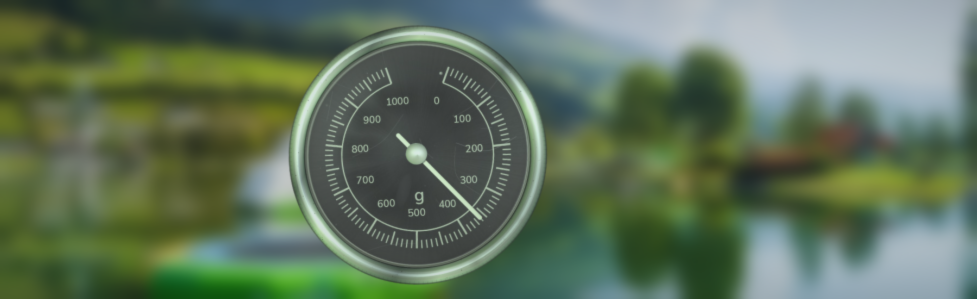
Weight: 360 g
